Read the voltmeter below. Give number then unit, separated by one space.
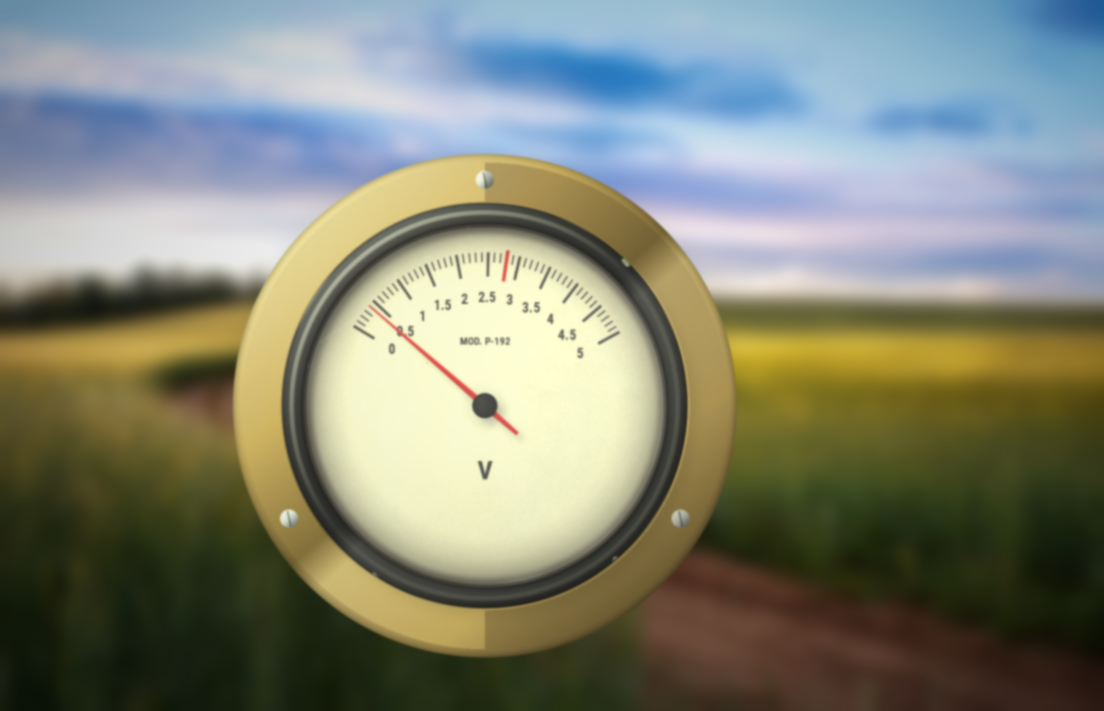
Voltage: 0.4 V
